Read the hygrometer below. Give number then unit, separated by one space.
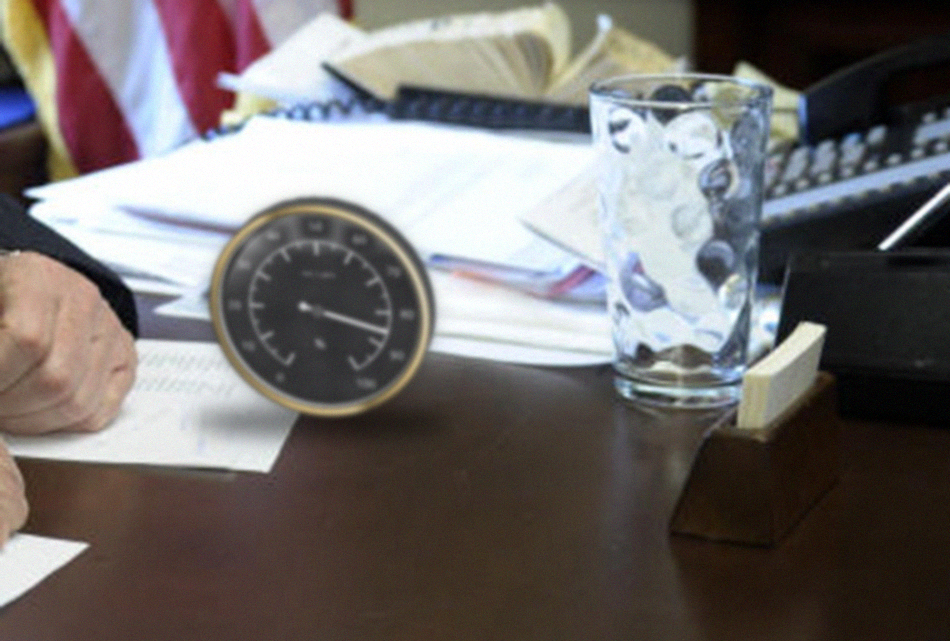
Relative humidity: 85 %
